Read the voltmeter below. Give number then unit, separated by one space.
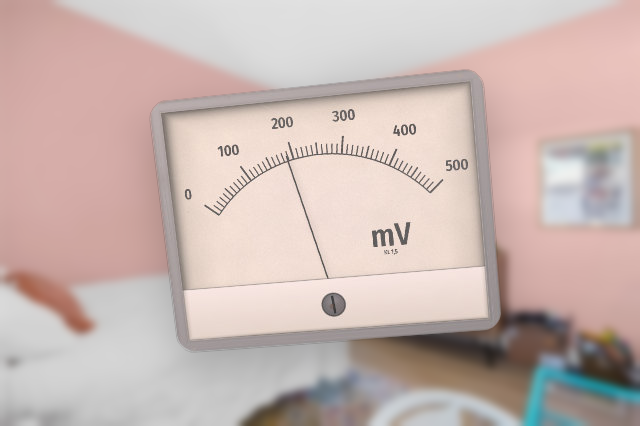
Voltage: 190 mV
